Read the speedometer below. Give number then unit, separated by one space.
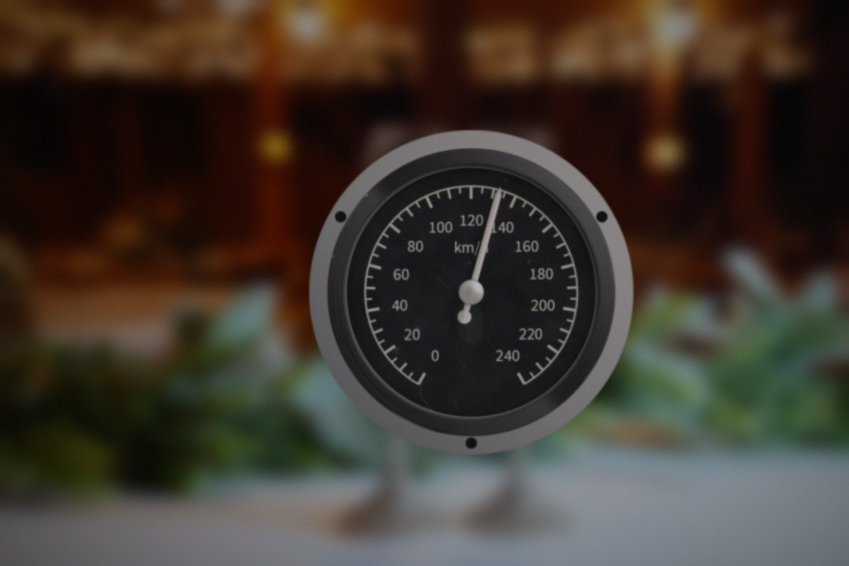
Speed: 132.5 km/h
